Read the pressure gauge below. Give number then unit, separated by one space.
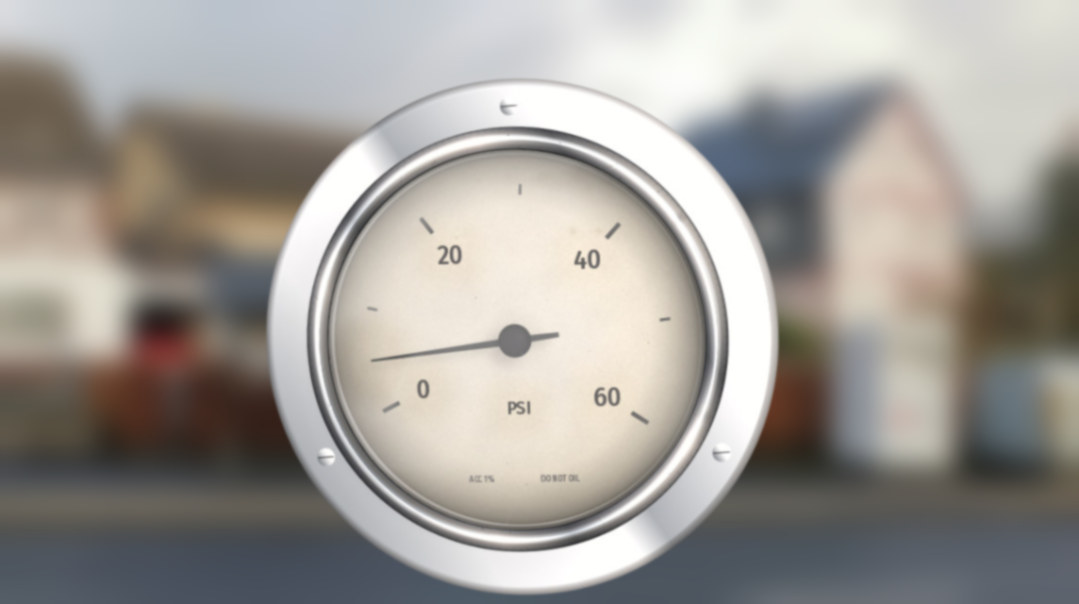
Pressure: 5 psi
